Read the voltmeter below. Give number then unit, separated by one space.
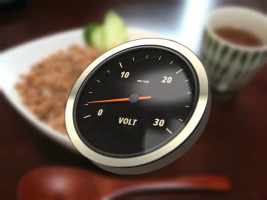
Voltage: 2 V
